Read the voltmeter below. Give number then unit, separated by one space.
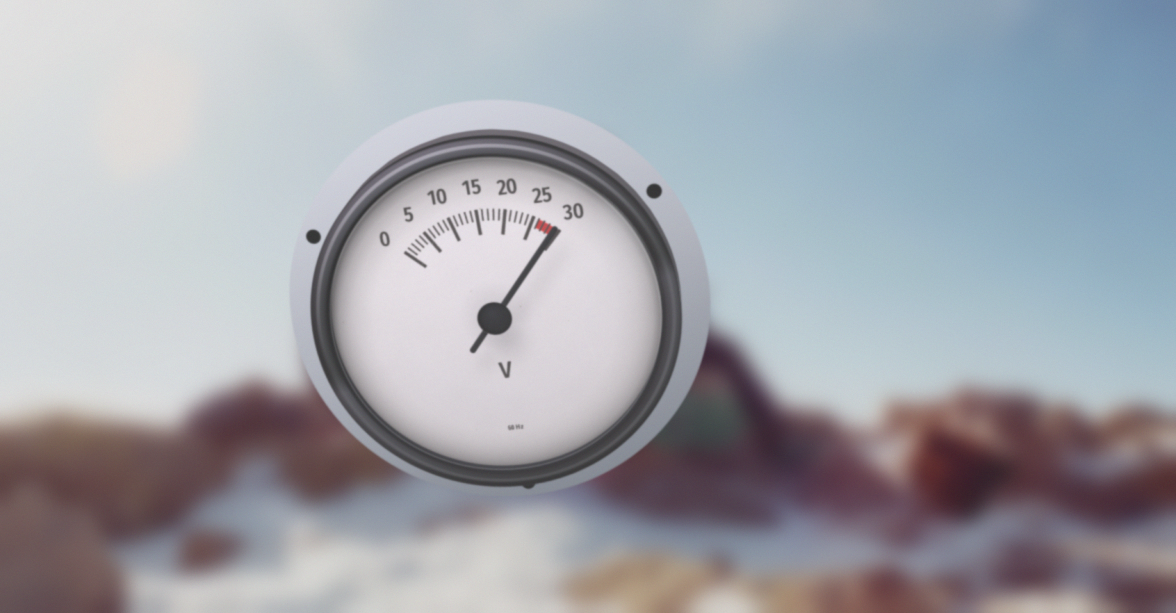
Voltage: 29 V
